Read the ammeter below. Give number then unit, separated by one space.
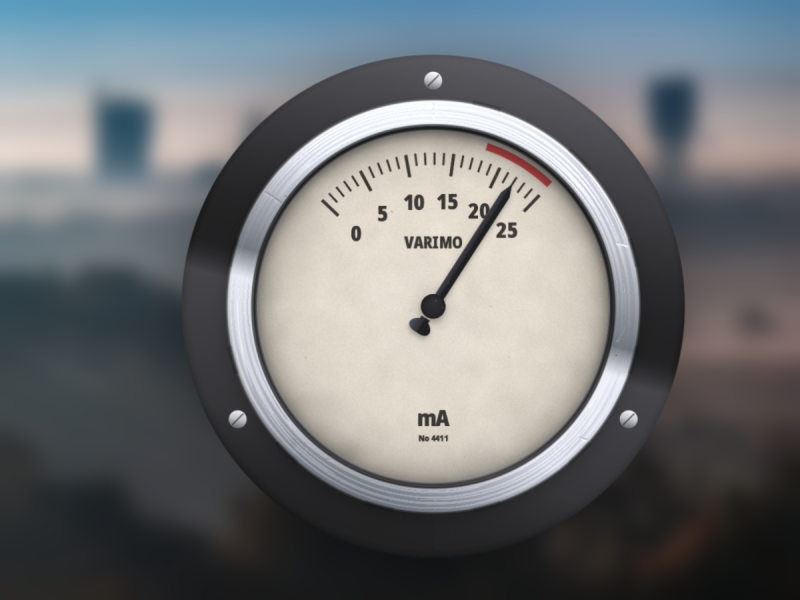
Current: 22 mA
